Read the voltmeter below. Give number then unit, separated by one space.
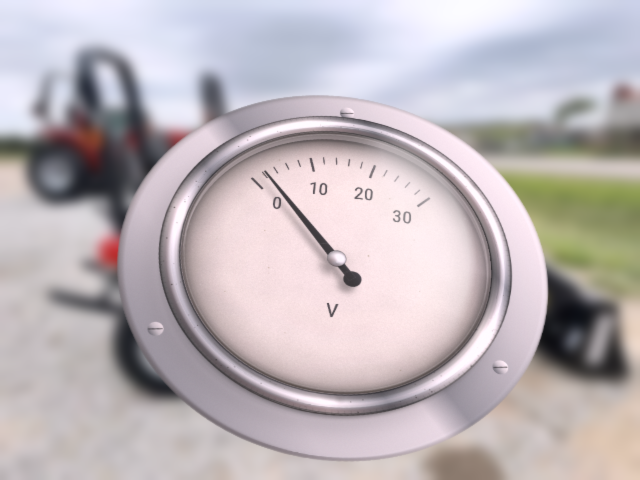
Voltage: 2 V
